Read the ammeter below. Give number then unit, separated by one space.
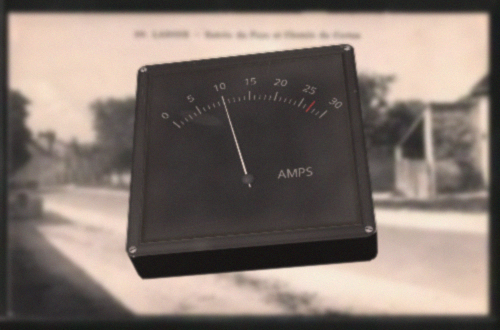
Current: 10 A
